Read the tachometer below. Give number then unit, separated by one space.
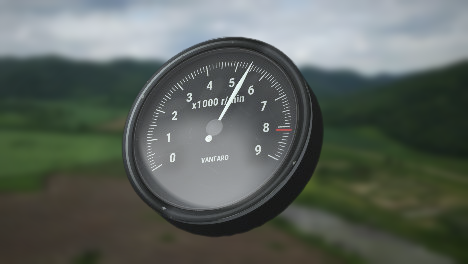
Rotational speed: 5500 rpm
